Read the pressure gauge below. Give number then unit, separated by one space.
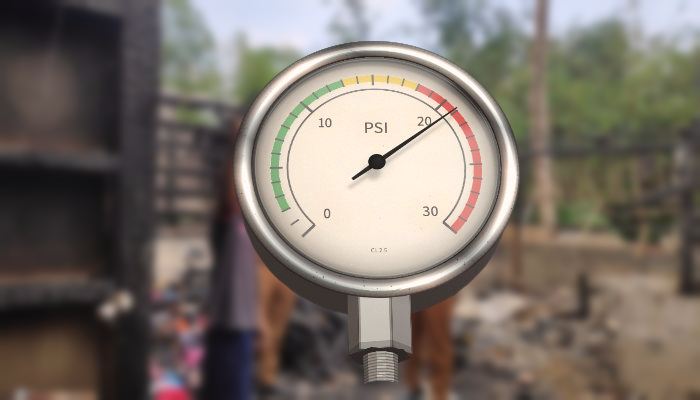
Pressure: 21 psi
